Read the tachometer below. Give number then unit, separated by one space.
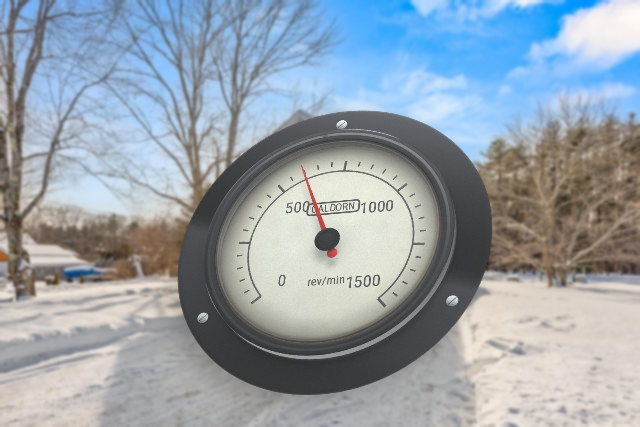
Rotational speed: 600 rpm
